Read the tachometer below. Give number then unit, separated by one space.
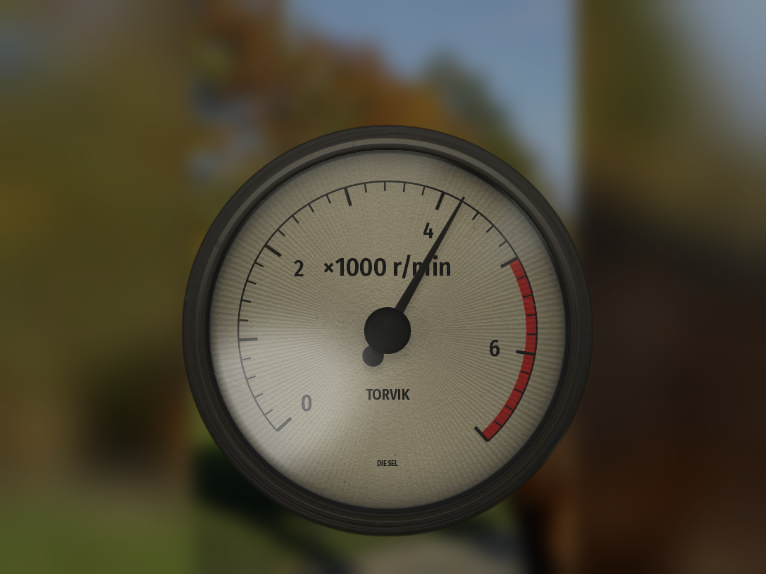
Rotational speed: 4200 rpm
